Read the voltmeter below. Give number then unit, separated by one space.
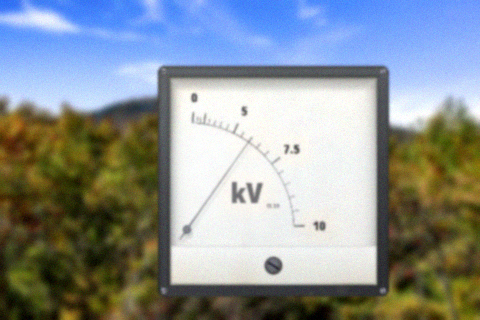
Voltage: 6 kV
